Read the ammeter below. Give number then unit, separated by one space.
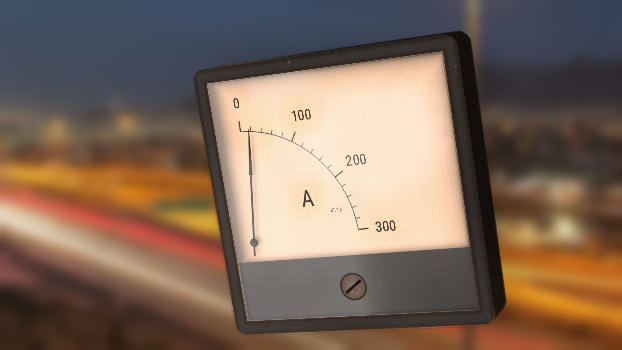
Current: 20 A
